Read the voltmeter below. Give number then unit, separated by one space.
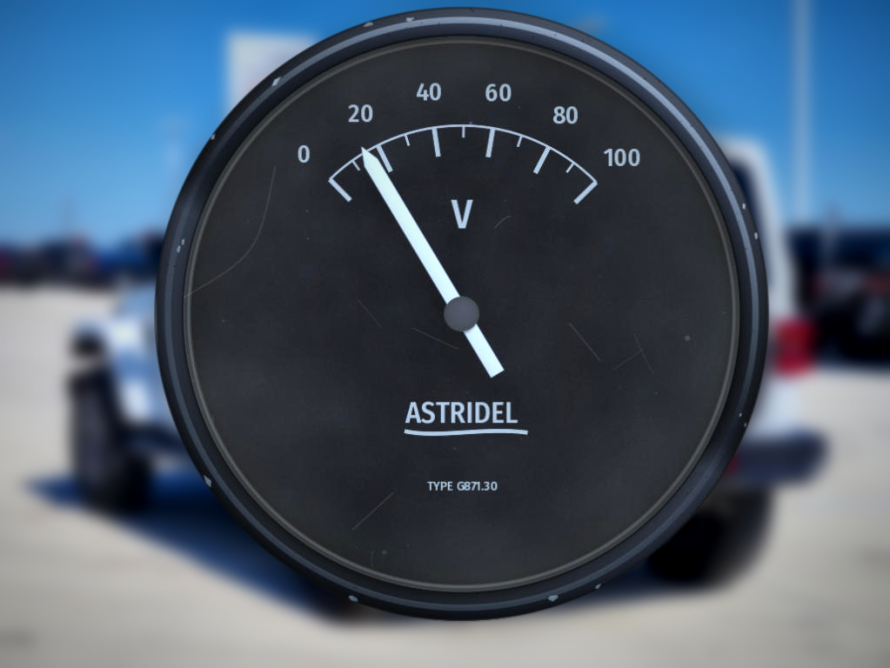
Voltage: 15 V
